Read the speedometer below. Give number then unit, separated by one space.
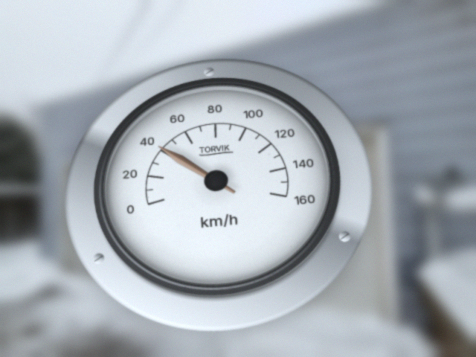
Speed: 40 km/h
